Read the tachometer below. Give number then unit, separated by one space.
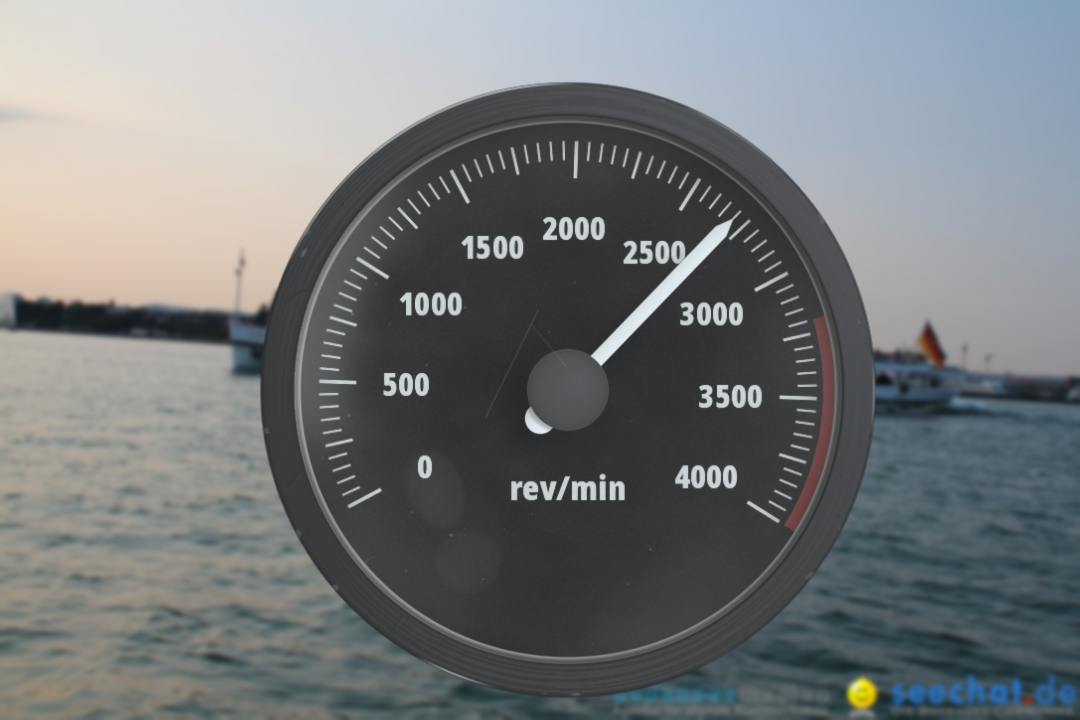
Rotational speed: 2700 rpm
